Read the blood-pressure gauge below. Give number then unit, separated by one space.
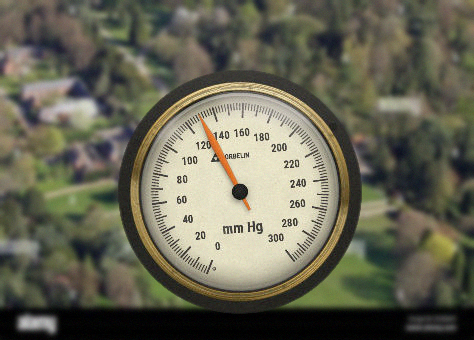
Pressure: 130 mmHg
